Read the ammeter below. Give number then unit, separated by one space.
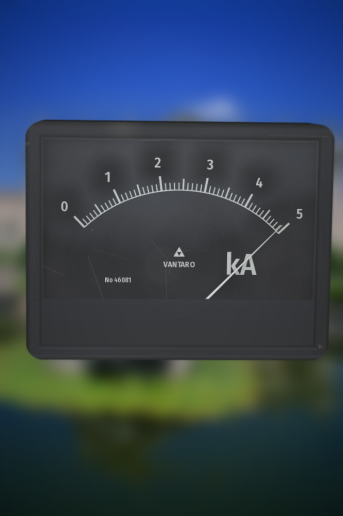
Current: 4.9 kA
